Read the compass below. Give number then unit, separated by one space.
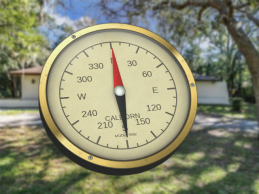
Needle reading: 0 °
